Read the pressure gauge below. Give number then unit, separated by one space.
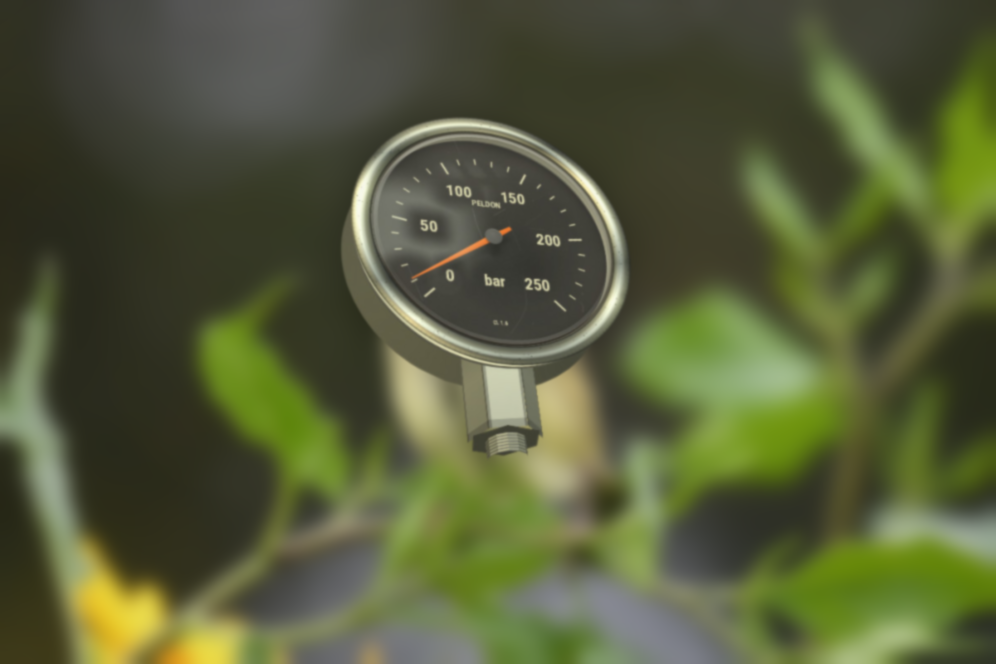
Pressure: 10 bar
